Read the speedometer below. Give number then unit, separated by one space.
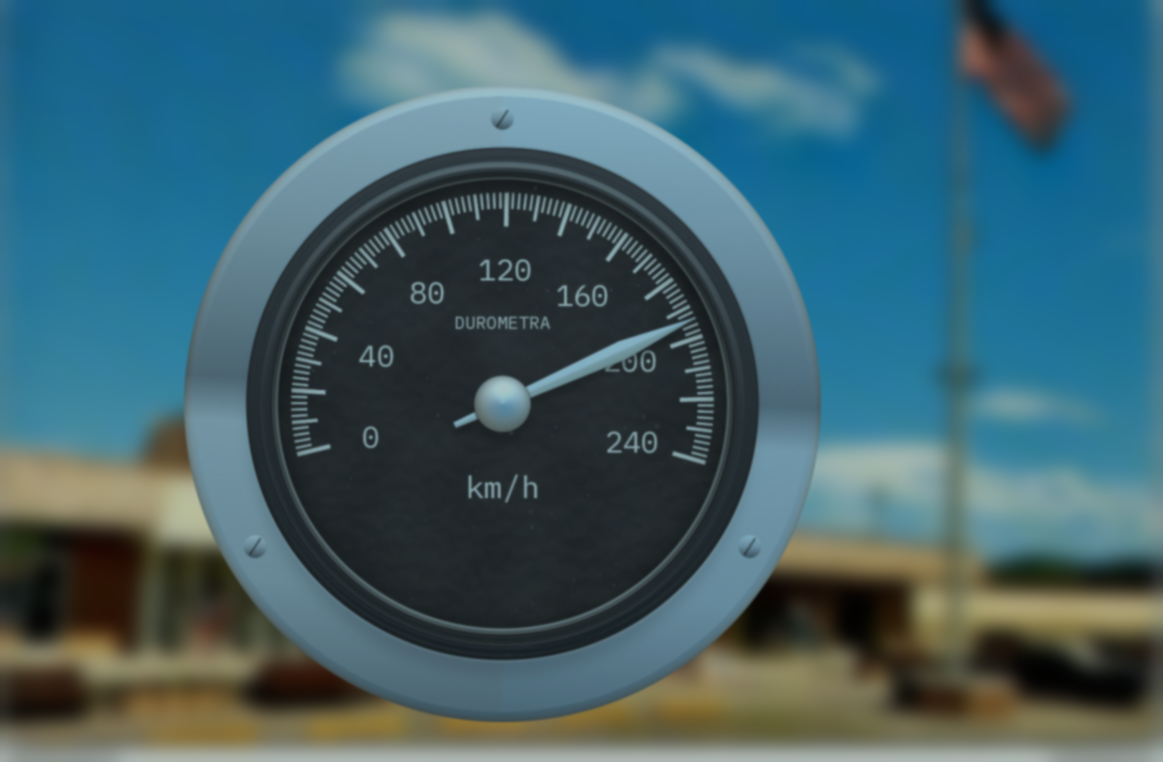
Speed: 194 km/h
